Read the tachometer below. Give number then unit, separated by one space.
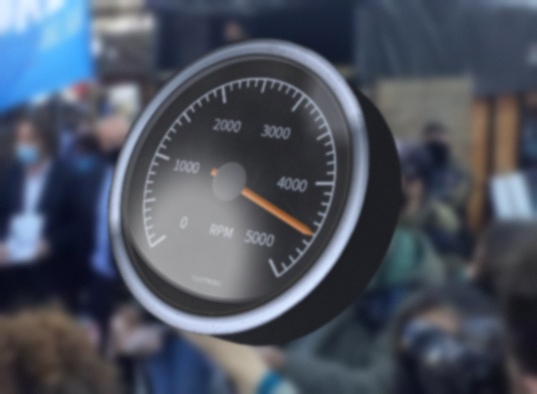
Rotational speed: 4500 rpm
